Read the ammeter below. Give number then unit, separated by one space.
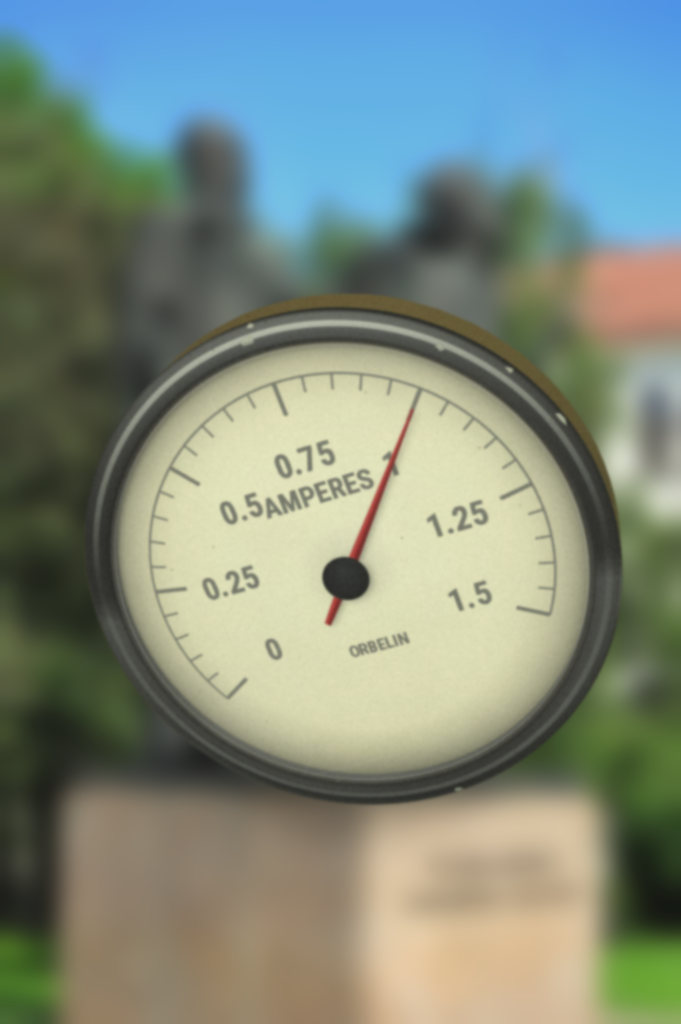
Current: 1 A
